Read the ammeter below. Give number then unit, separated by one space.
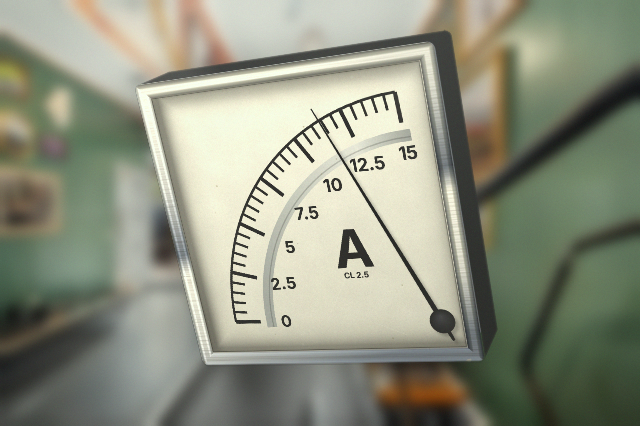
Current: 11.5 A
